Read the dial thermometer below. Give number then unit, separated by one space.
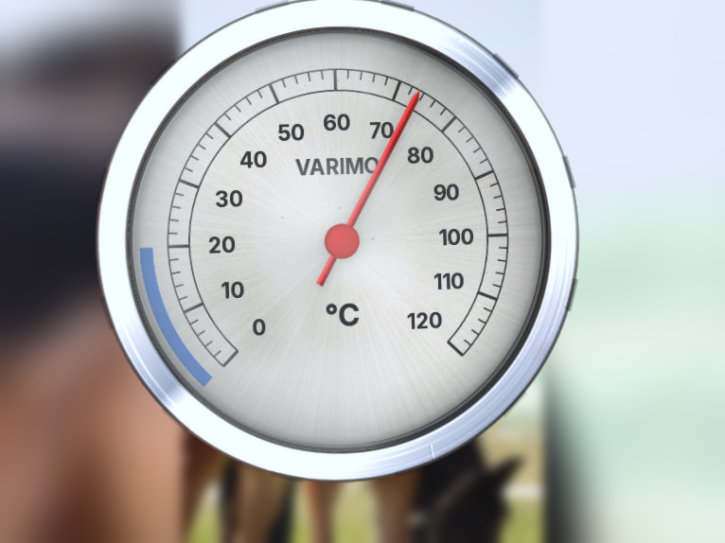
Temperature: 73 °C
